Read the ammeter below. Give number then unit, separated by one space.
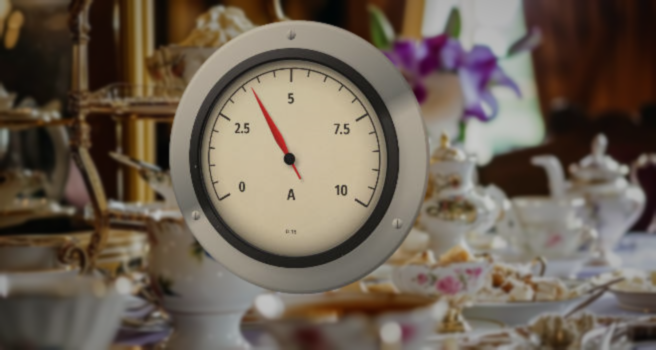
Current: 3.75 A
